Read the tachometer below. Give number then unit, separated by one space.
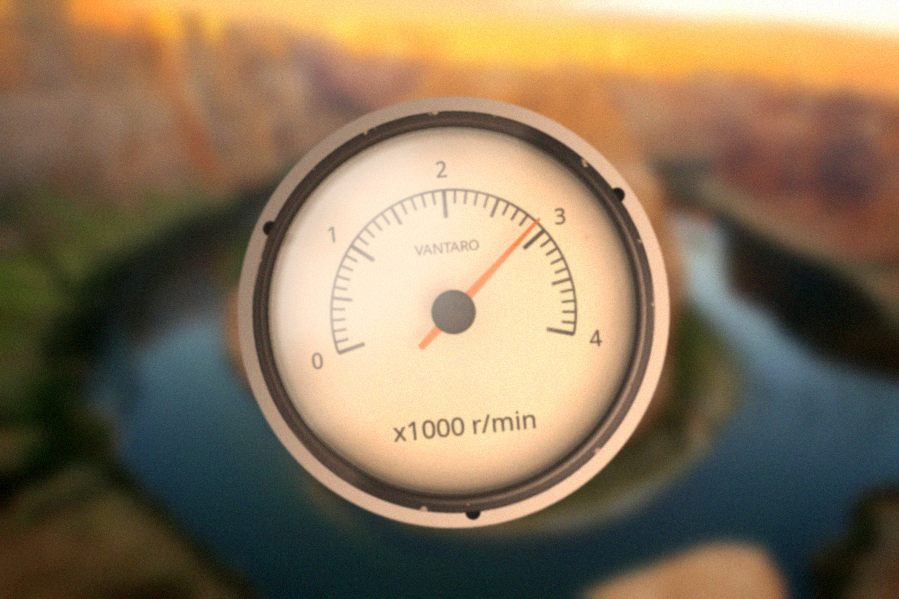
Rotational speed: 2900 rpm
